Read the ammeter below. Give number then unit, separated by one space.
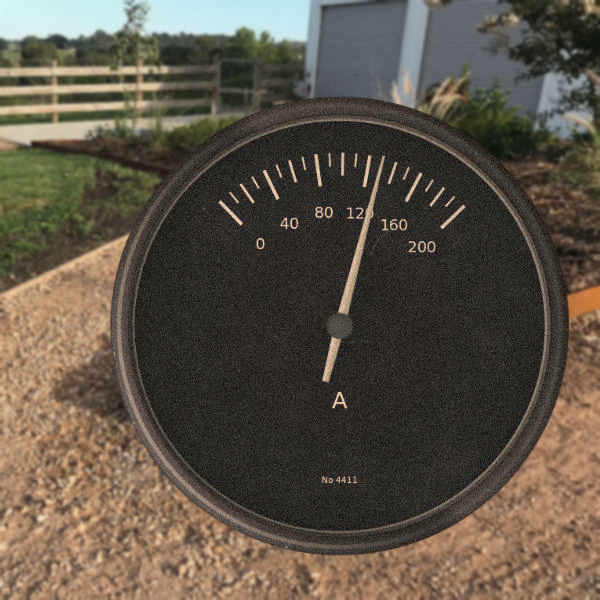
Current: 130 A
